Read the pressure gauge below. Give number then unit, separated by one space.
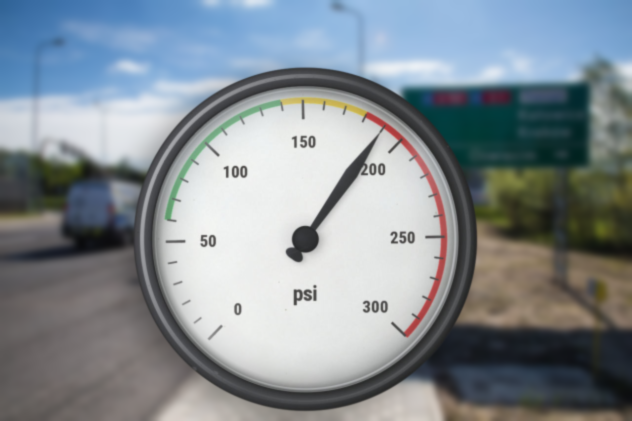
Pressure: 190 psi
